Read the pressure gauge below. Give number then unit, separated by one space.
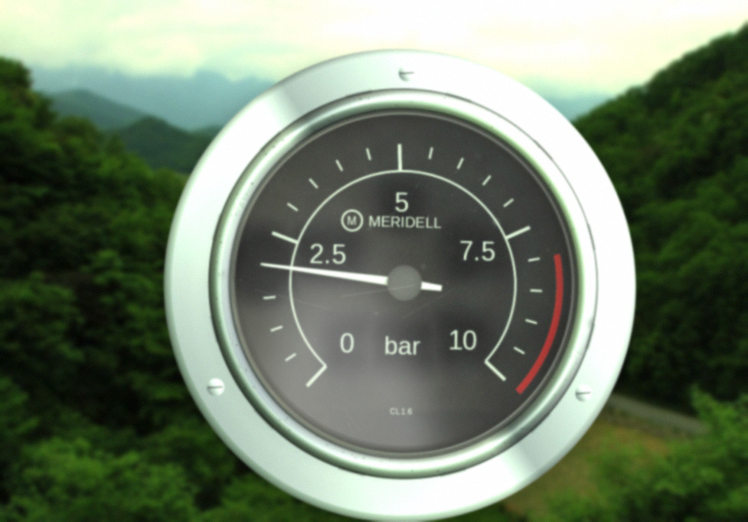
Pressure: 2 bar
